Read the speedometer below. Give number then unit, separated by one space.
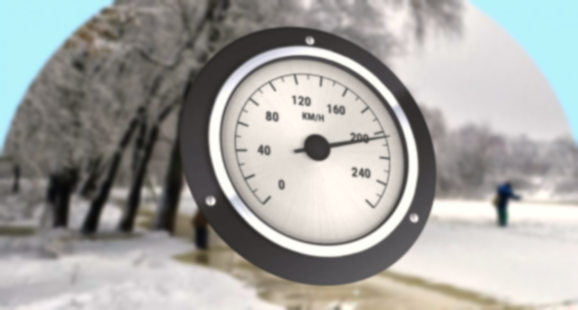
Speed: 205 km/h
